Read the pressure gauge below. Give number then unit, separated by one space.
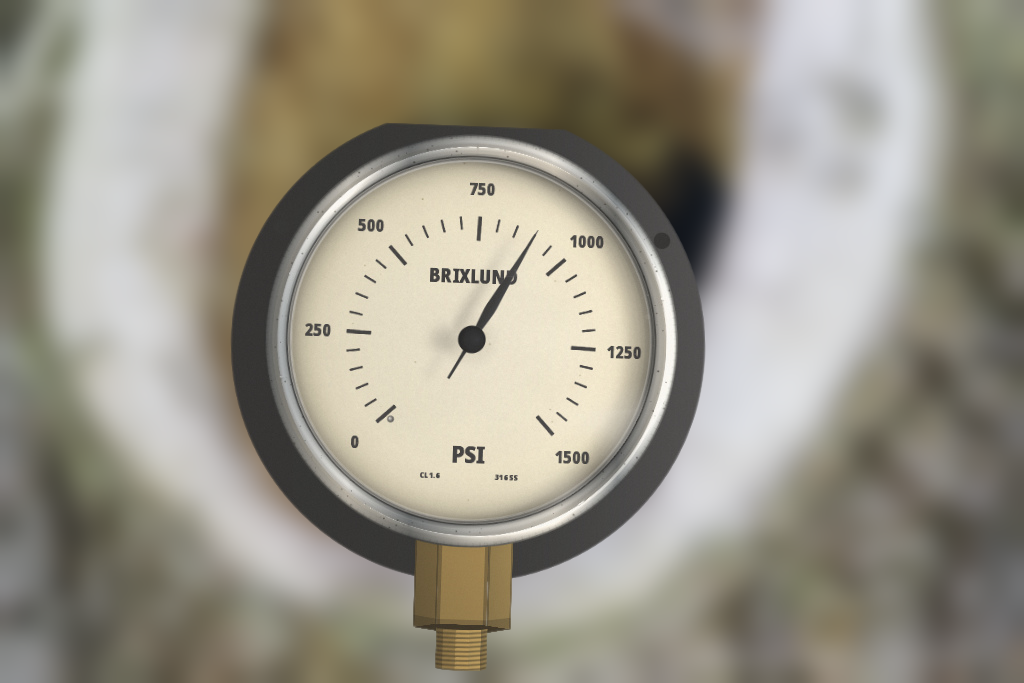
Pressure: 900 psi
